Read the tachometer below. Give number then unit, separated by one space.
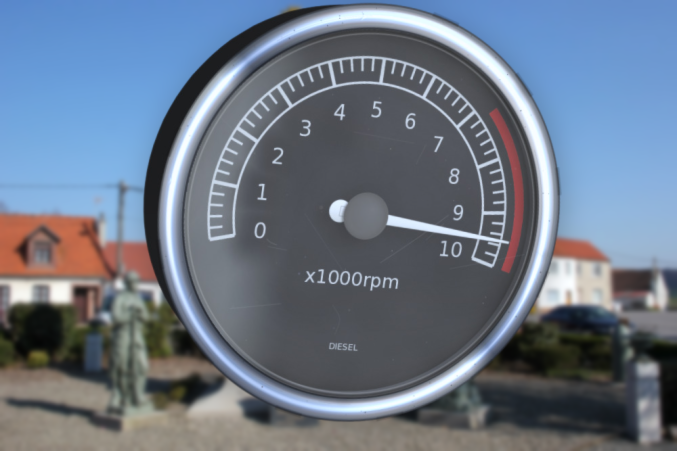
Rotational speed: 9500 rpm
